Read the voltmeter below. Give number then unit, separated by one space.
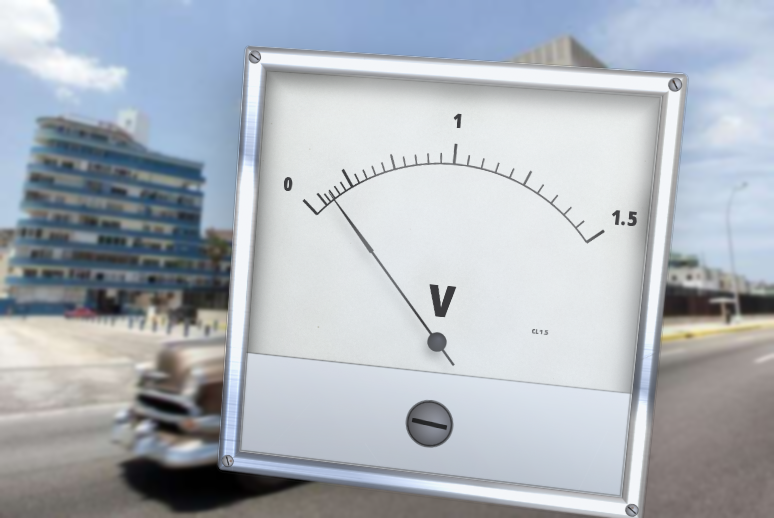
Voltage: 0.35 V
